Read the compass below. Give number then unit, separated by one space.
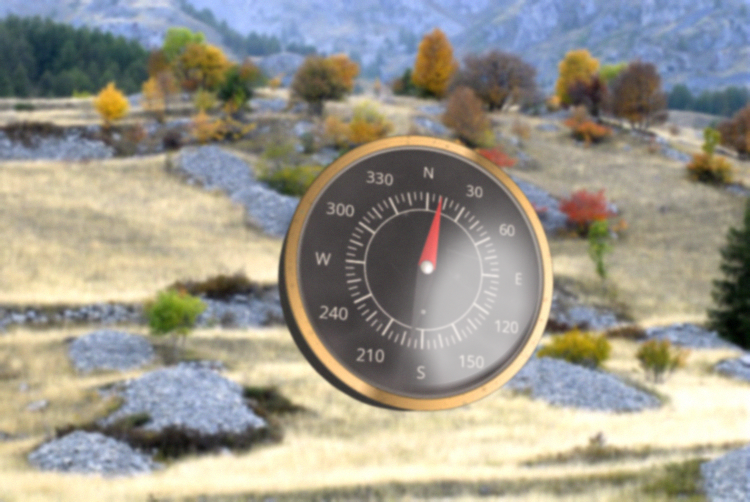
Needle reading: 10 °
